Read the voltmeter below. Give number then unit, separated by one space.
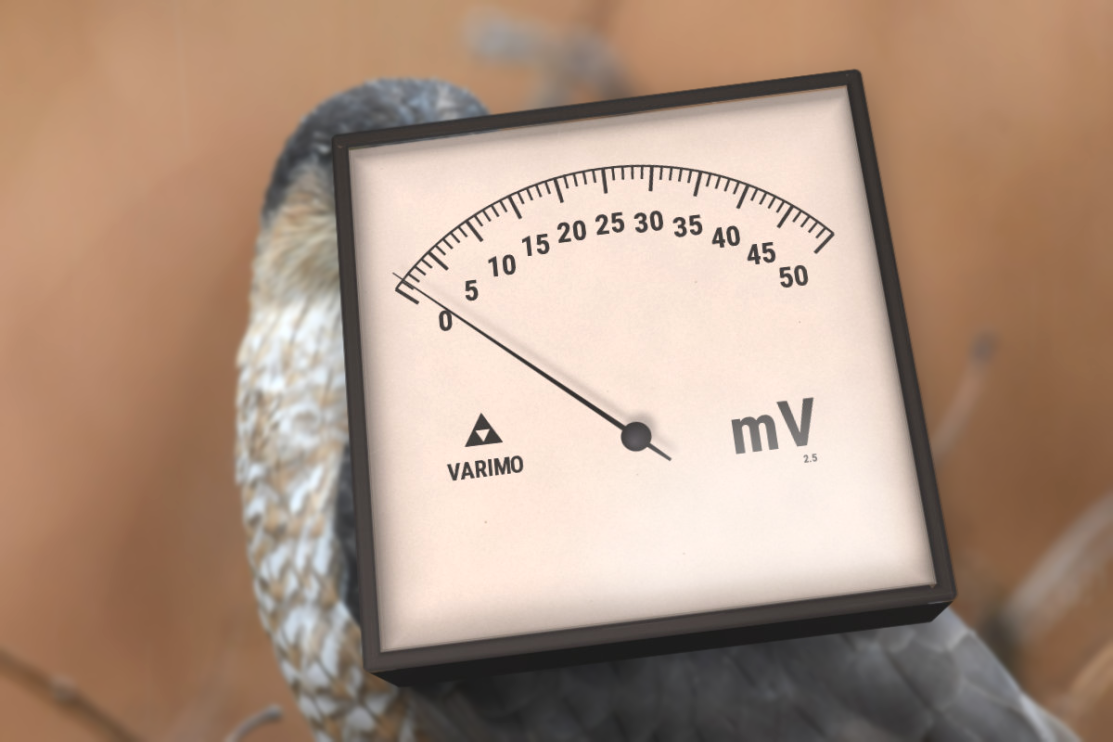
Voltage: 1 mV
